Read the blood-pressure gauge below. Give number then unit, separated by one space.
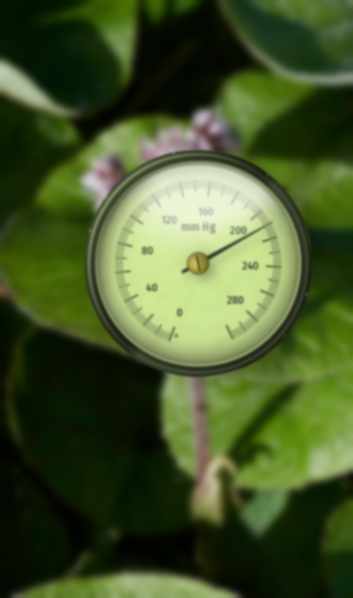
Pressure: 210 mmHg
